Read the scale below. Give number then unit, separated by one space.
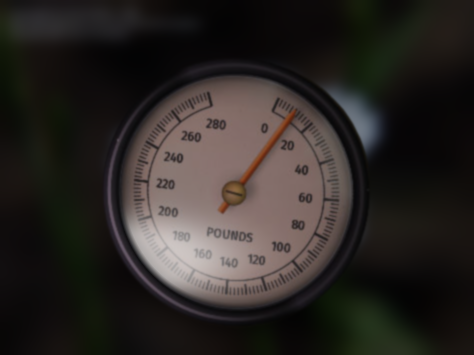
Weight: 10 lb
